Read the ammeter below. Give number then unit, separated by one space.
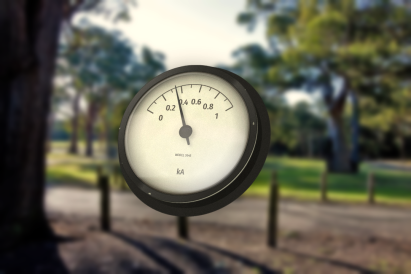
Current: 0.35 kA
